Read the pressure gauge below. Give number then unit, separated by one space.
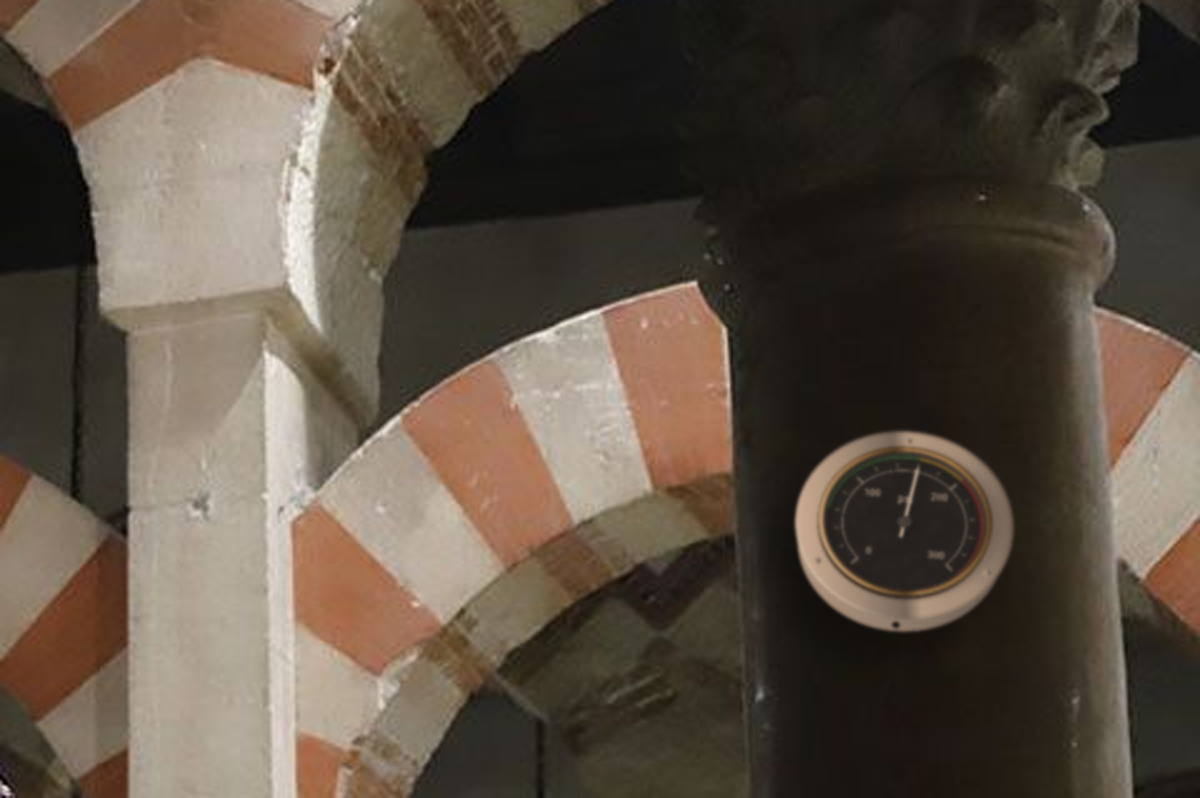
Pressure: 160 psi
